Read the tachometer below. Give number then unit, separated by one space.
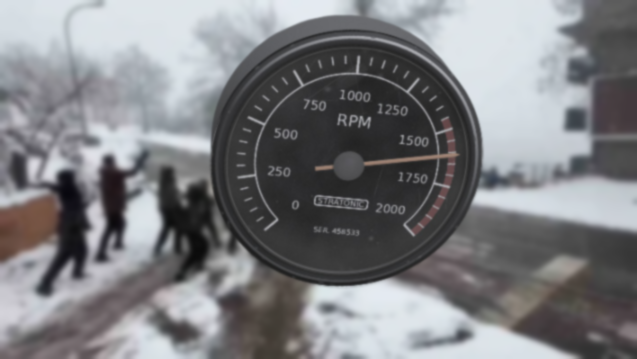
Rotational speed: 1600 rpm
